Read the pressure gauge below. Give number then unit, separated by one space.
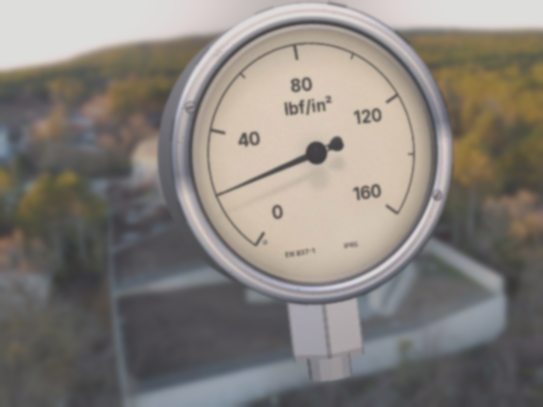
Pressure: 20 psi
